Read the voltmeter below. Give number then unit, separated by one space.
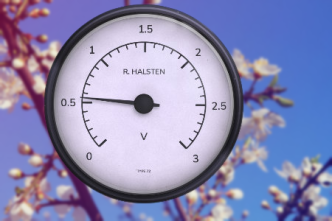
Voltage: 0.55 V
